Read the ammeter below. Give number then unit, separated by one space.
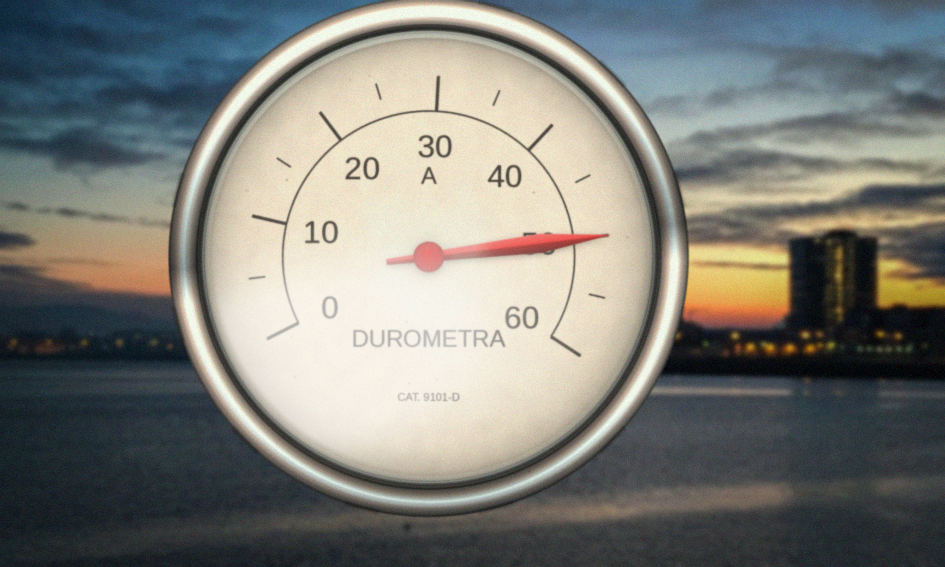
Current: 50 A
